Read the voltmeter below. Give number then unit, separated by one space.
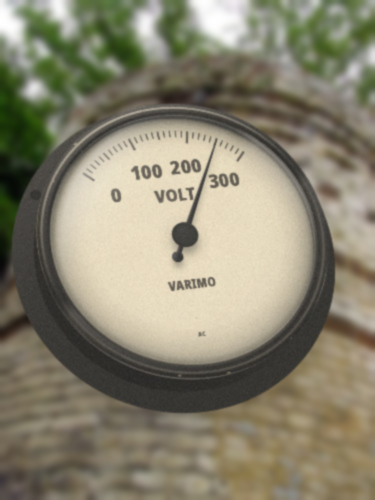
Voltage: 250 V
